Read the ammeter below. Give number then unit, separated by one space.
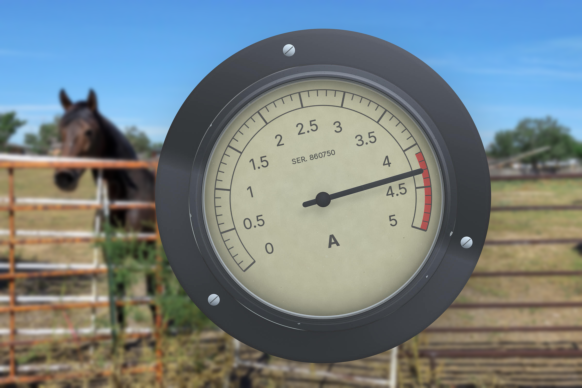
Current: 4.3 A
